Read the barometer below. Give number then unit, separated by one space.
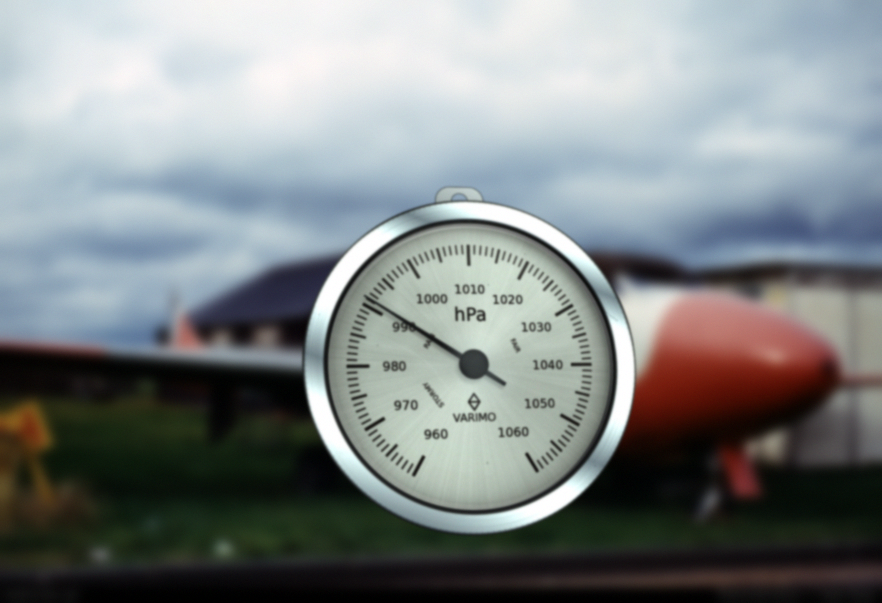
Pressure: 991 hPa
